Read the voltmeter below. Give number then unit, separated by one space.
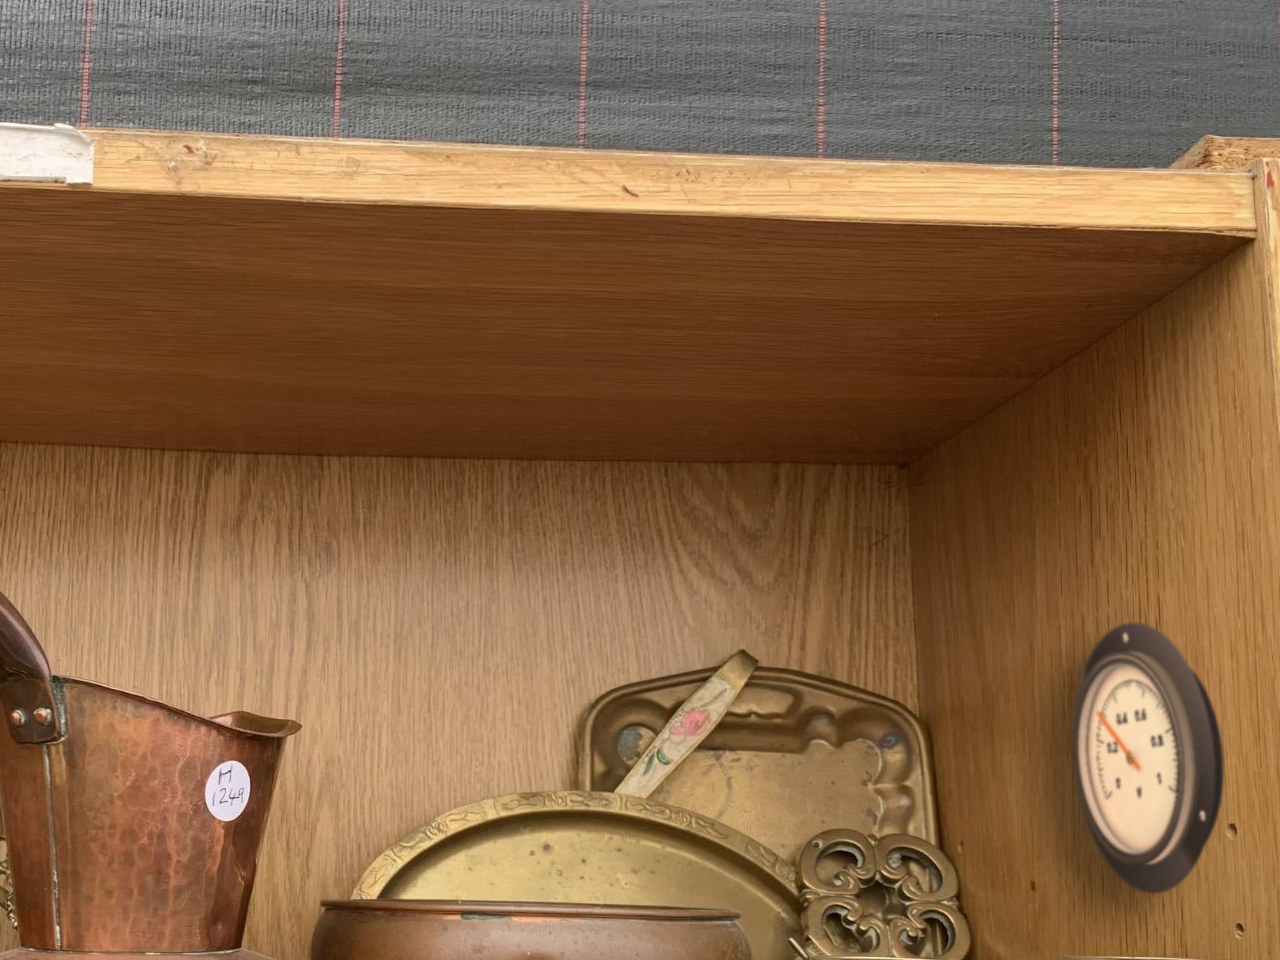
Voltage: 0.3 V
